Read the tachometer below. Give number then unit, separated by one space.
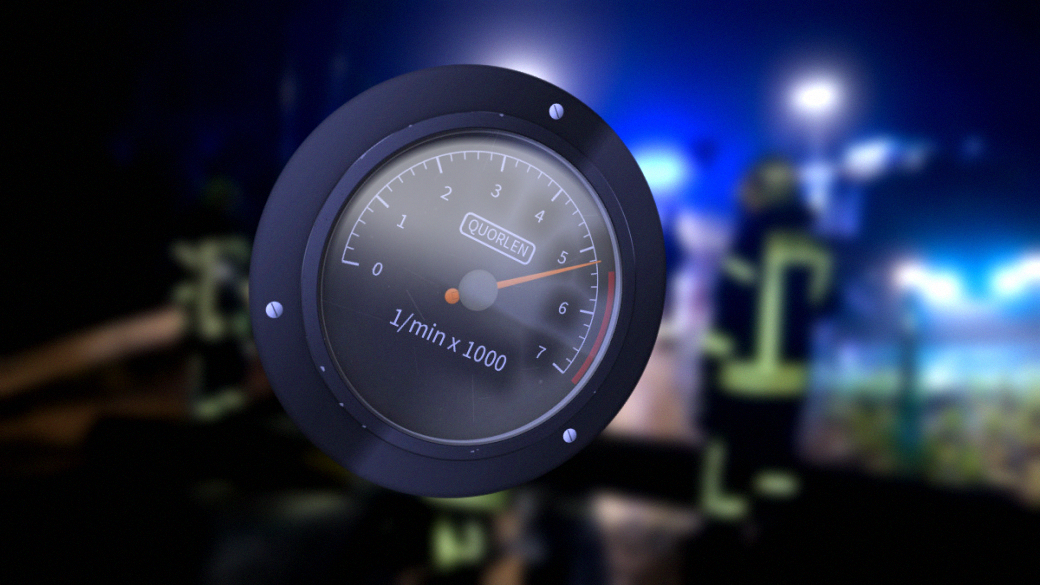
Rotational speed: 5200 rpm
